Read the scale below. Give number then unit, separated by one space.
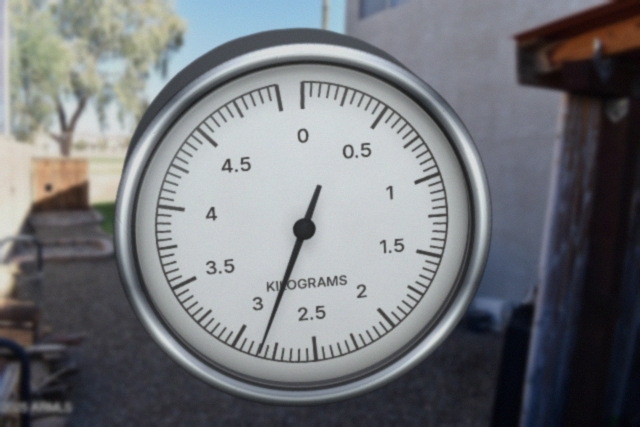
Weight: 2.85 kg
